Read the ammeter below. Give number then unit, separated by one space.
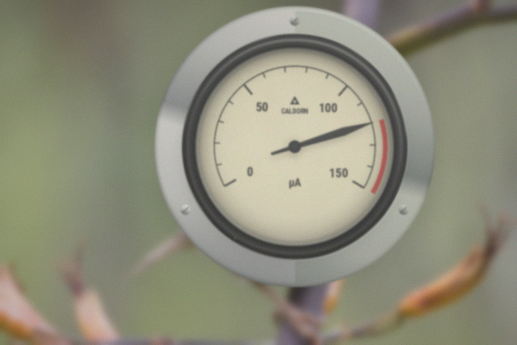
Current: 120 µA
